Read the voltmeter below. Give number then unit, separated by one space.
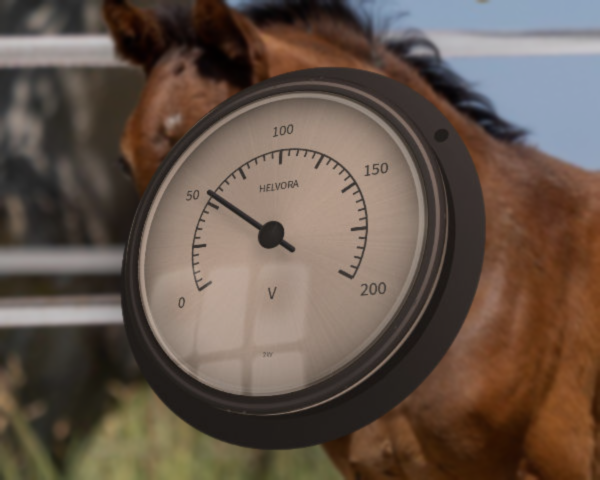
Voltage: 55 V
